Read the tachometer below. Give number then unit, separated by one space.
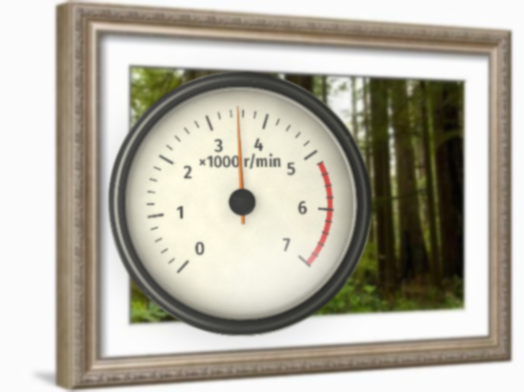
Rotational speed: 3500 rpm
